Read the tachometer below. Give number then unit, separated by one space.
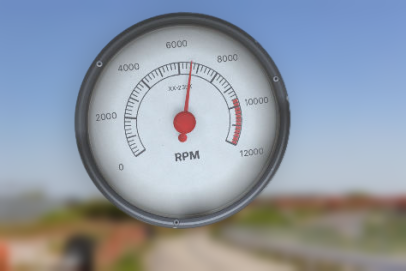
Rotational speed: 6600 rpm
